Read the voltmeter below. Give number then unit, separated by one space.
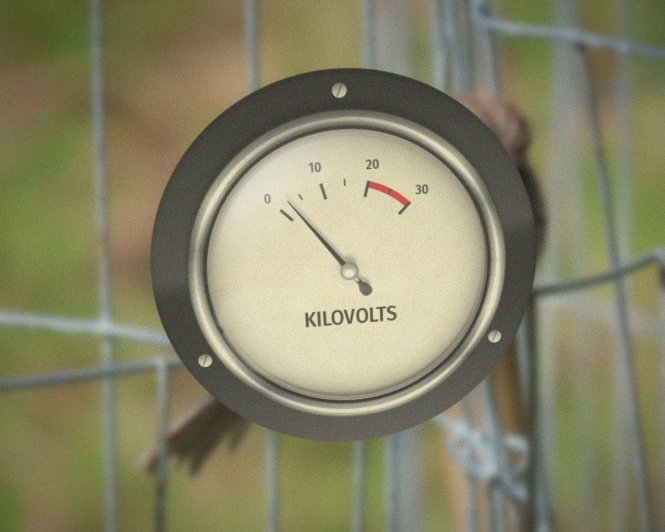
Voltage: 2.5 kV
